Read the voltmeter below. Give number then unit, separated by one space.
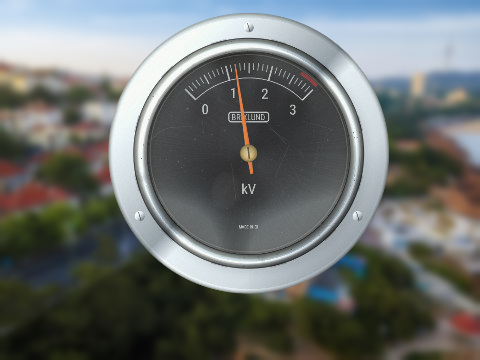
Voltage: 1.2 kV
